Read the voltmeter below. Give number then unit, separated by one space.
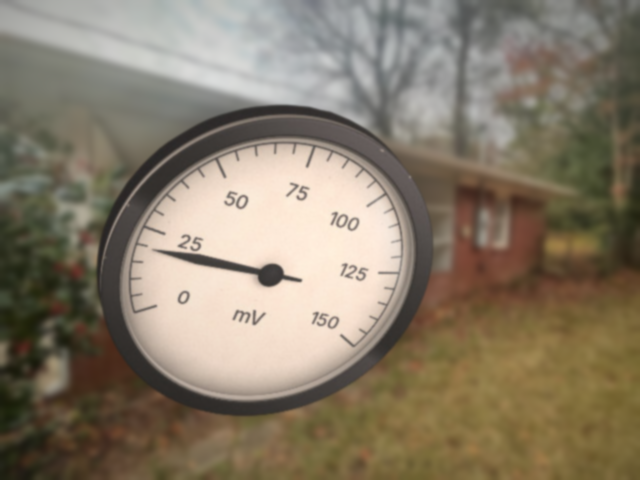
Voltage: 20 mV
